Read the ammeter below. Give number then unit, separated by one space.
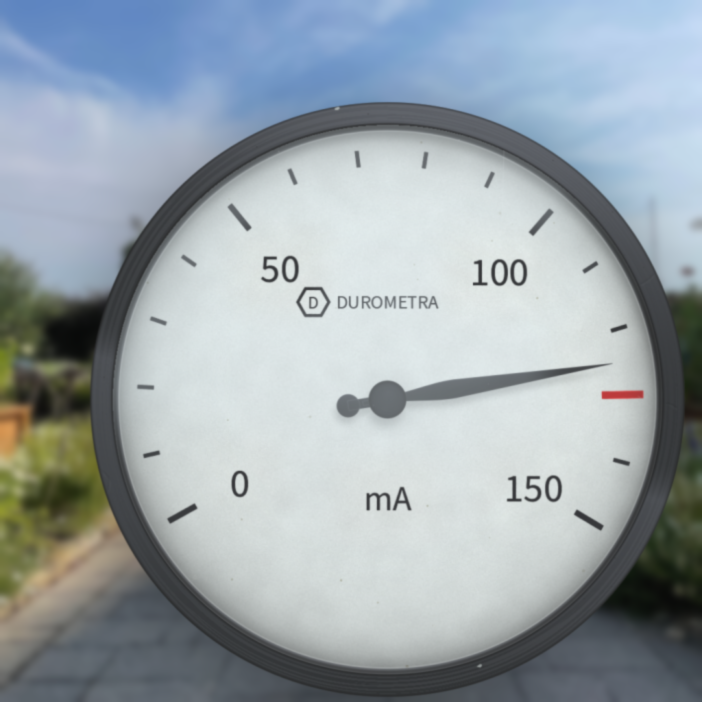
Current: 125 mA
